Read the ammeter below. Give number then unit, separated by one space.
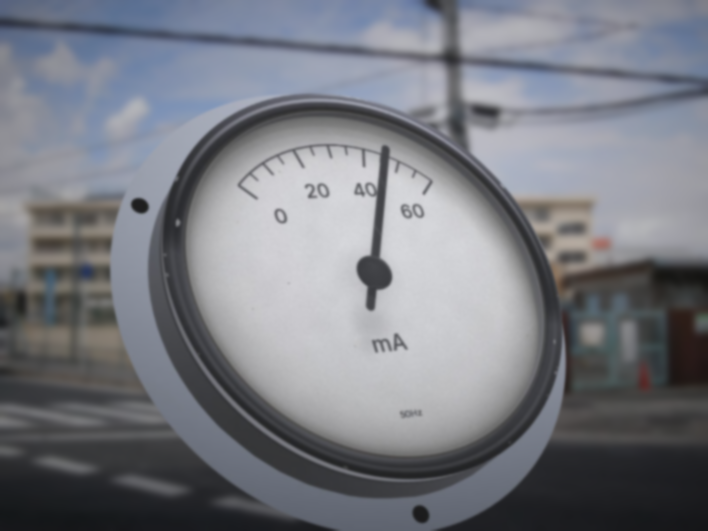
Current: 45 mA
